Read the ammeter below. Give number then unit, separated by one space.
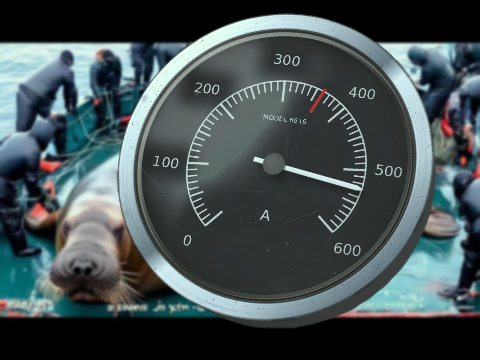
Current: 530 A
